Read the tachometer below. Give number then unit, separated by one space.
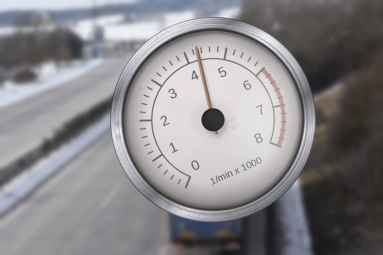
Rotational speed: 4300 rpm
